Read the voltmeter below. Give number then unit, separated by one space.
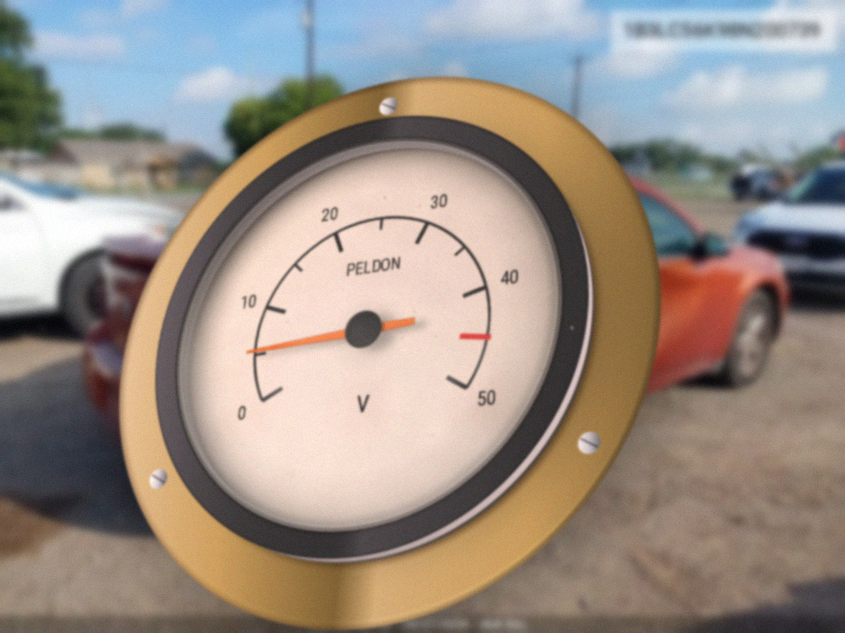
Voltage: 5 V
